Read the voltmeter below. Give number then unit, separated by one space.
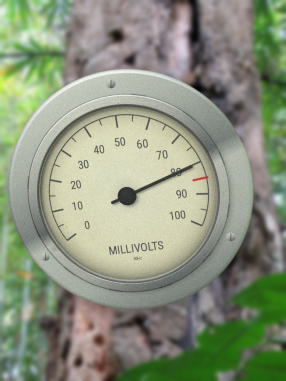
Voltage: 80 mV
